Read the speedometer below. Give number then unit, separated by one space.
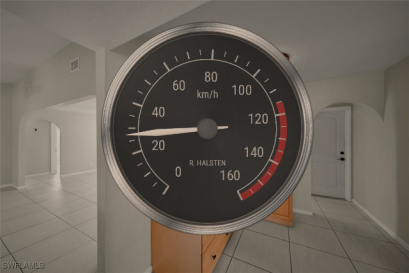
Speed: 27.5 km/h
